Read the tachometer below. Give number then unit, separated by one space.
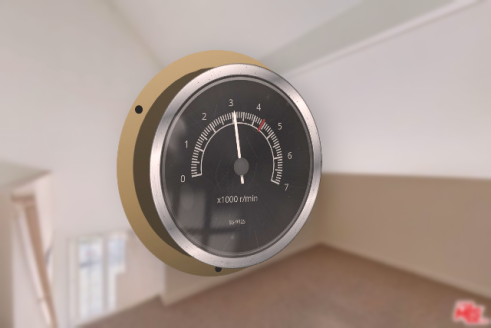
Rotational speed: 3000 rpm
